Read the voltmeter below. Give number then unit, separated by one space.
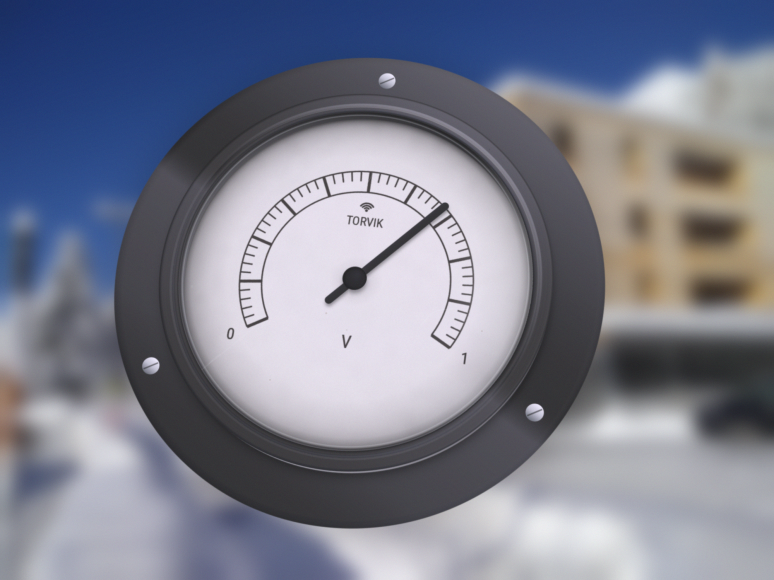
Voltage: 0.68 V
